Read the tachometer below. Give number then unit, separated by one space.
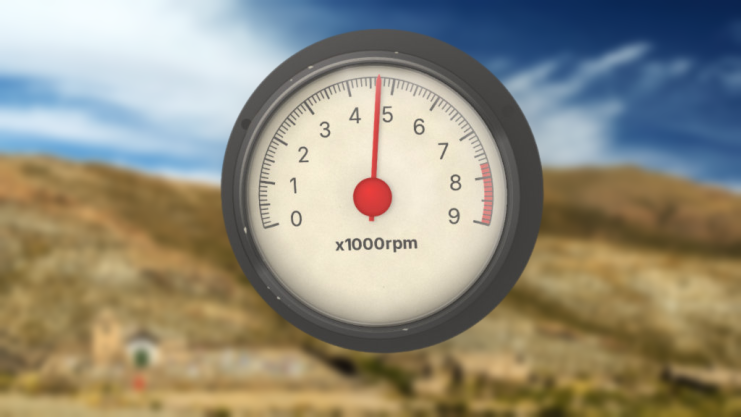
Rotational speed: 4700 rpm
